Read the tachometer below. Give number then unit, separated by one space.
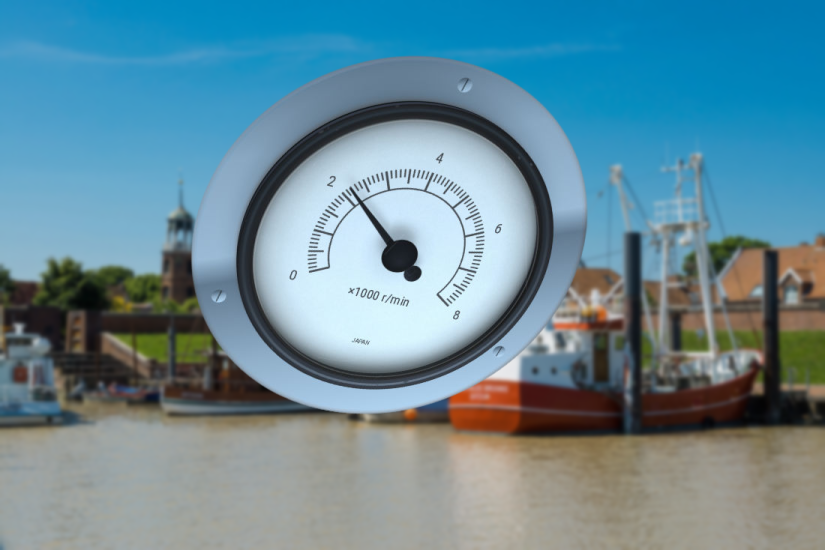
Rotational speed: 2200 rpm
